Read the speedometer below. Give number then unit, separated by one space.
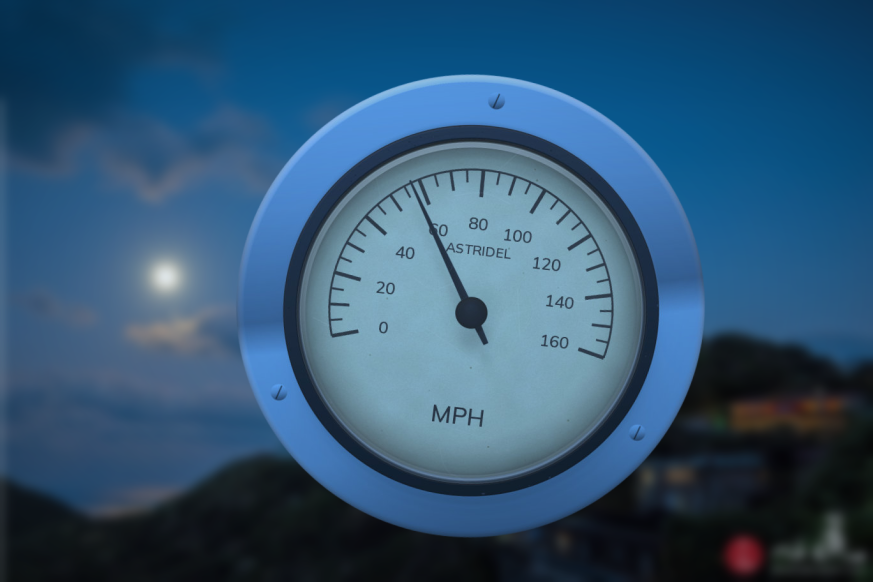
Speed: 57.5 mph
